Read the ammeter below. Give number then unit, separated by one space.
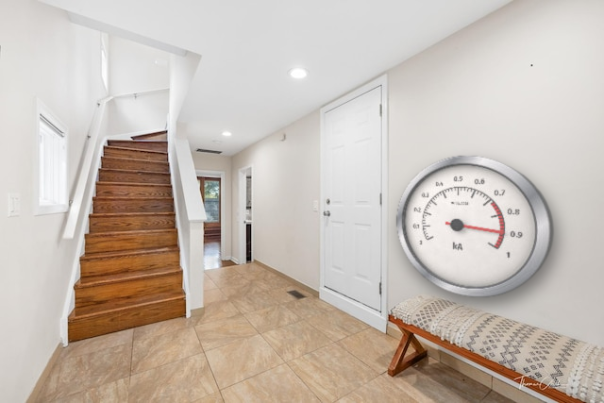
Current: 0.9 kA
